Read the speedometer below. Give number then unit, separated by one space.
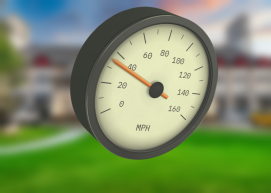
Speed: 35 mph
